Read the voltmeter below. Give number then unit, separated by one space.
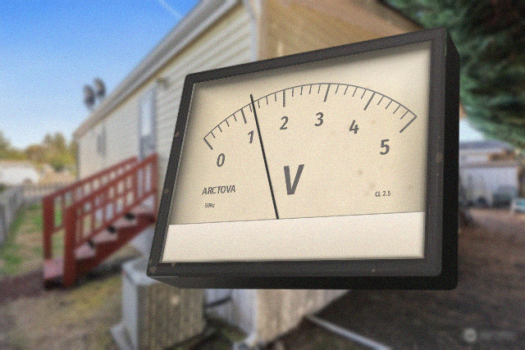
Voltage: 1.3 V
